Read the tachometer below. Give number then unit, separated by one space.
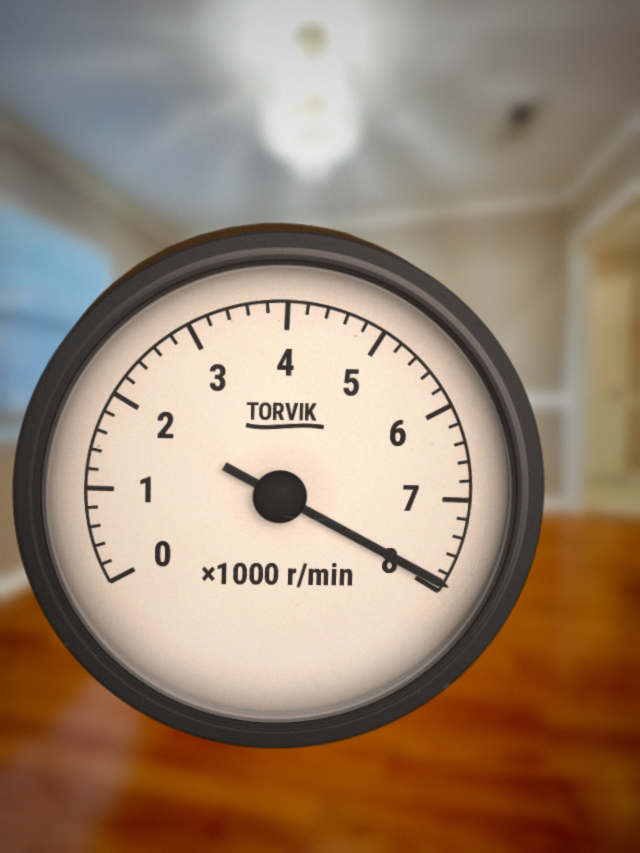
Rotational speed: 7900 rpm
